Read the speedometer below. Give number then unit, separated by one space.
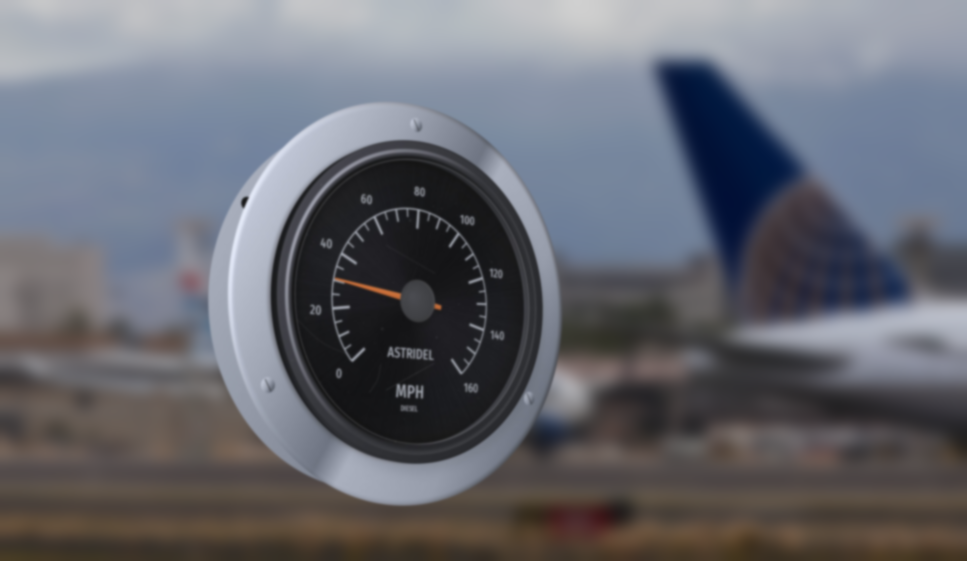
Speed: 30 mph
